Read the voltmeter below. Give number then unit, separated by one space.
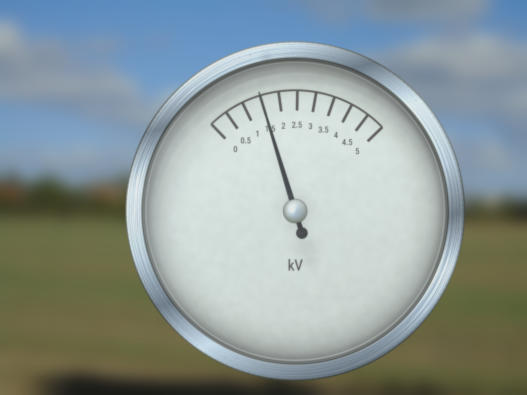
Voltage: 1.5 kV
